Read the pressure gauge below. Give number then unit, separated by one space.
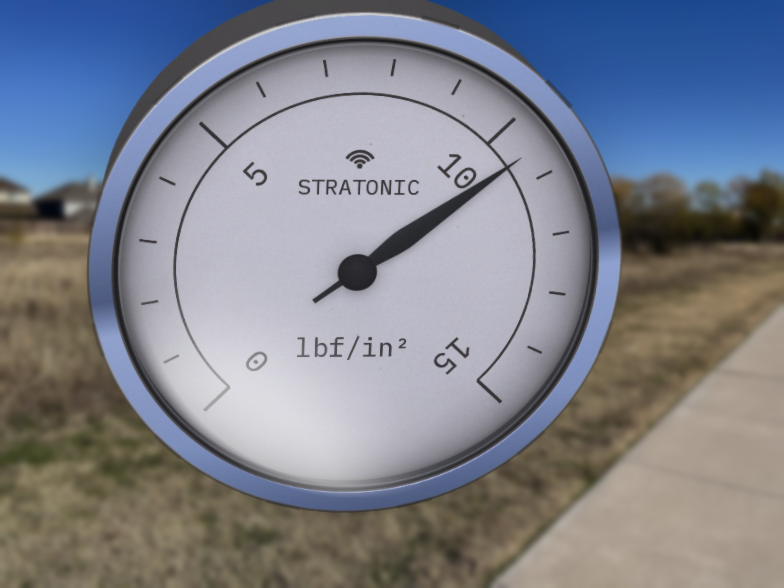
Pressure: 10.5 psi
